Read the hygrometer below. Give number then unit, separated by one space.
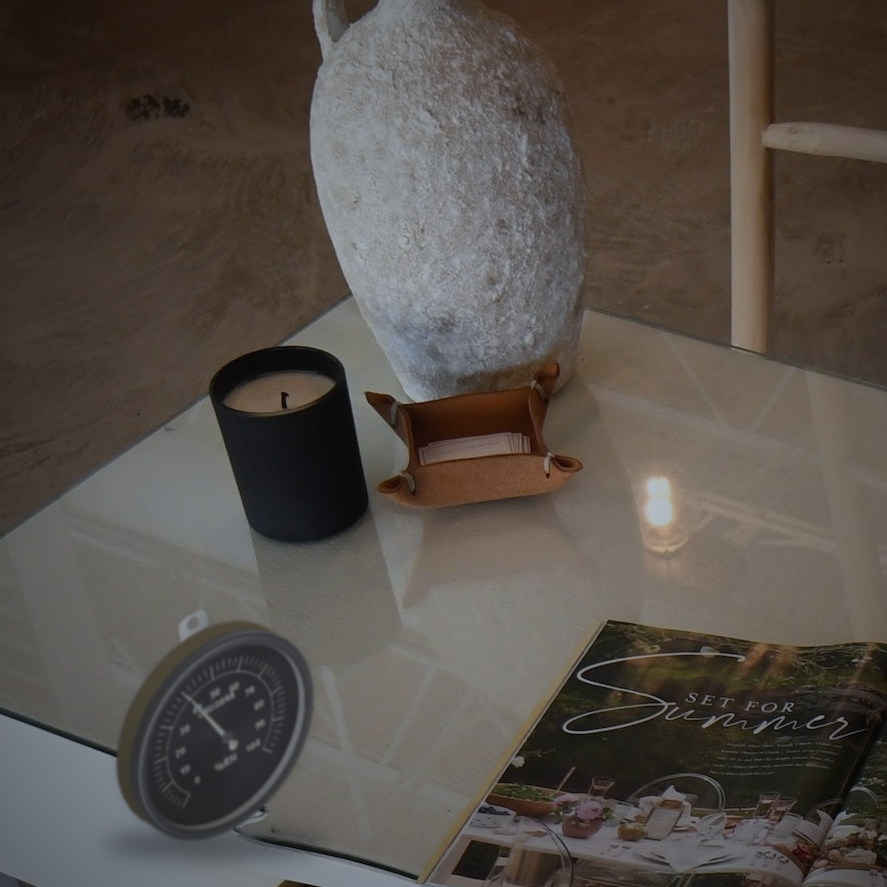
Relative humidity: 40 %
